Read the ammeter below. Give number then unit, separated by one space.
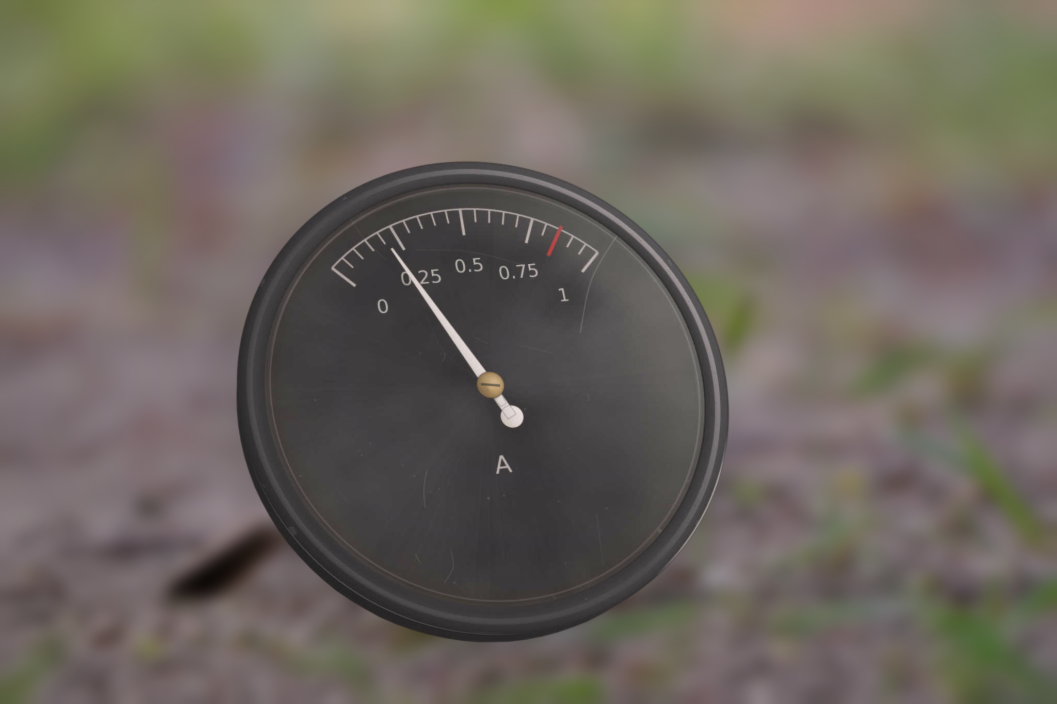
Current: 0.2 A
